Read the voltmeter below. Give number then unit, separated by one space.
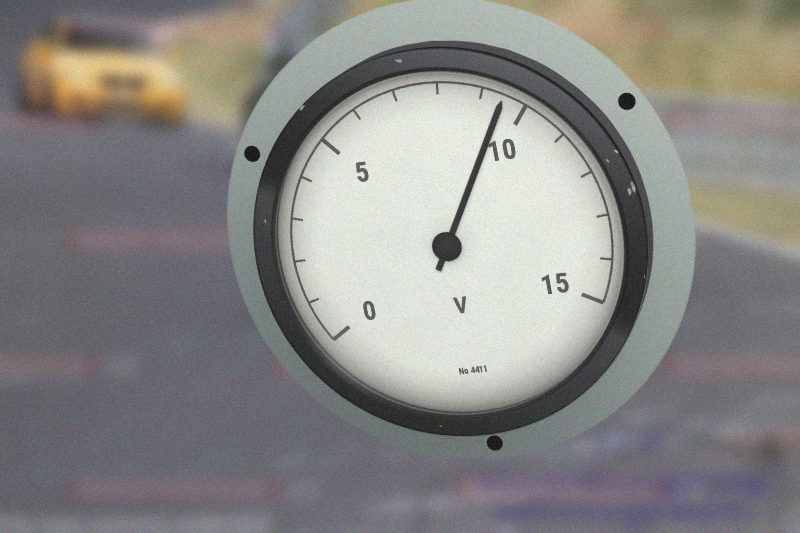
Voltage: 9.5 V
